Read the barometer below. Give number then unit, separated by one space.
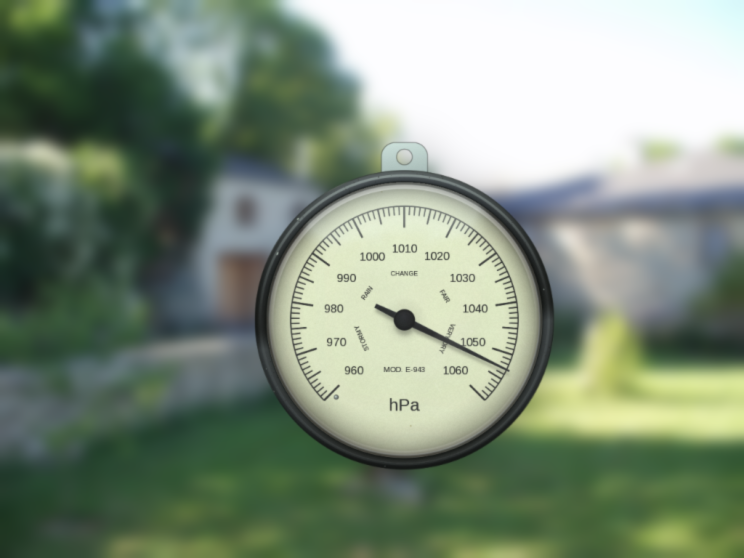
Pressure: 1053 hPa
